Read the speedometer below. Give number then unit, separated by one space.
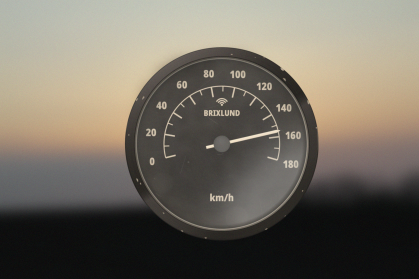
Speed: 155 km/h
